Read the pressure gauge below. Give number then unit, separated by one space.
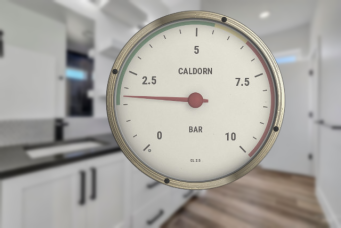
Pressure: 1.75 bar
